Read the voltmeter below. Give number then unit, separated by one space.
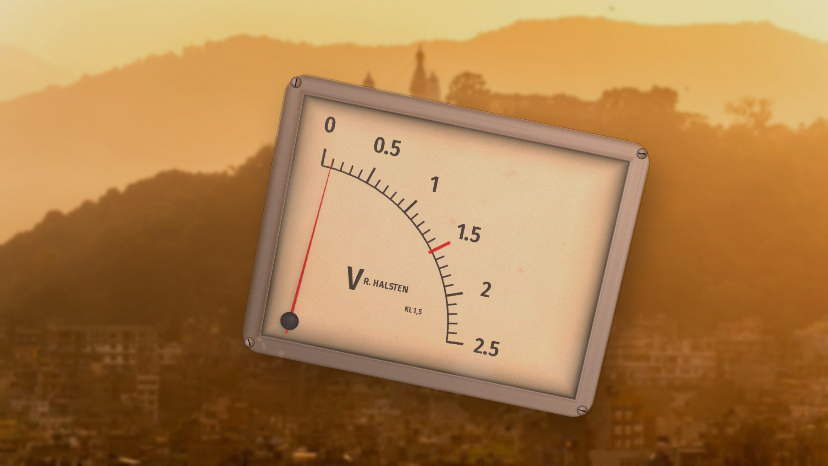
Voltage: 0.1 V
